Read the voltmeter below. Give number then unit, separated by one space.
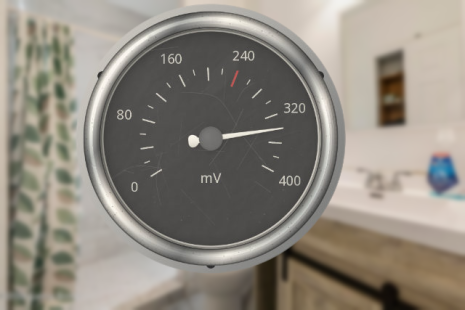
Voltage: 340 mV
